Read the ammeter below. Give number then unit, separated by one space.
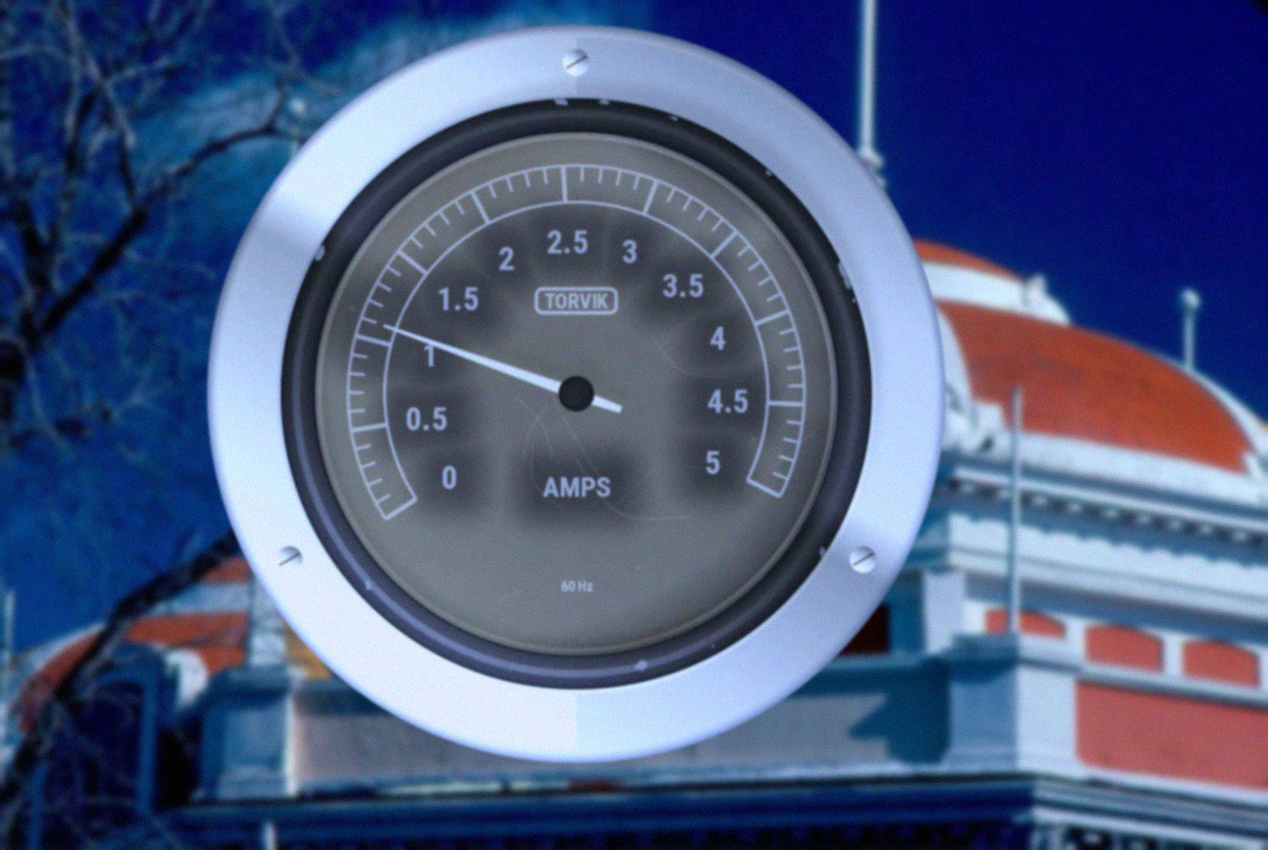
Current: 1.1 A
